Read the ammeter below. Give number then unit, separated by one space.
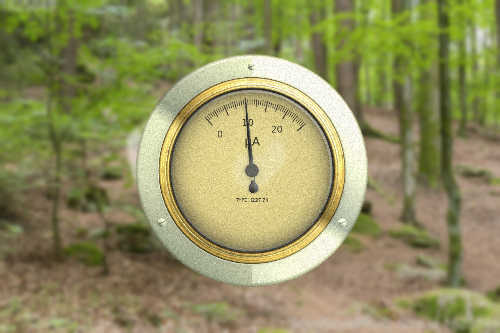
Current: 10 µA
